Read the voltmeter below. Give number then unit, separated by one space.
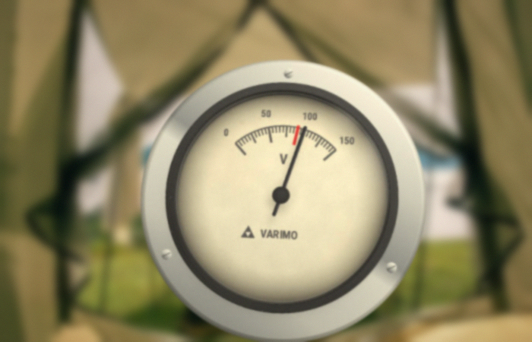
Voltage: 100 V
